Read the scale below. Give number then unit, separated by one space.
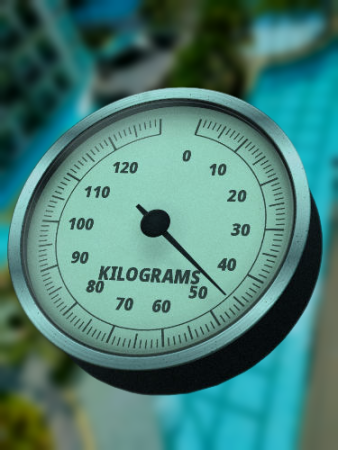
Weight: 46 kg
